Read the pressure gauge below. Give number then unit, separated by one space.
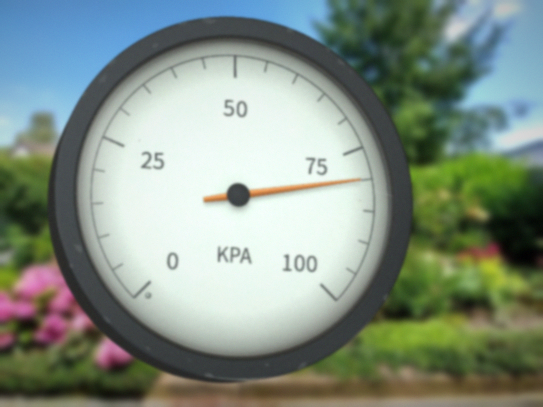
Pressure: 80 kPa
